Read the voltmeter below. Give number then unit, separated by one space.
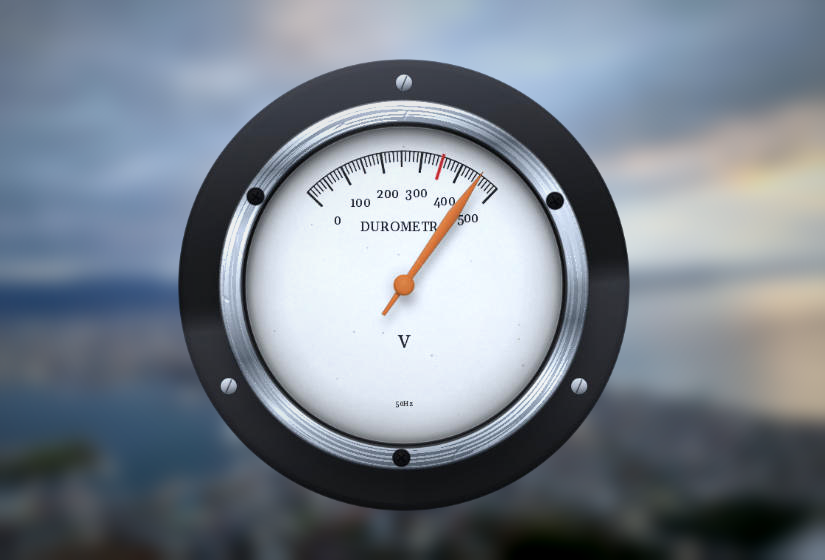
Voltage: 450 V
